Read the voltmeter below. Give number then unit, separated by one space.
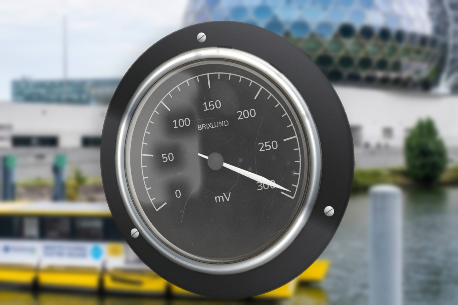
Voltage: 295 mV
